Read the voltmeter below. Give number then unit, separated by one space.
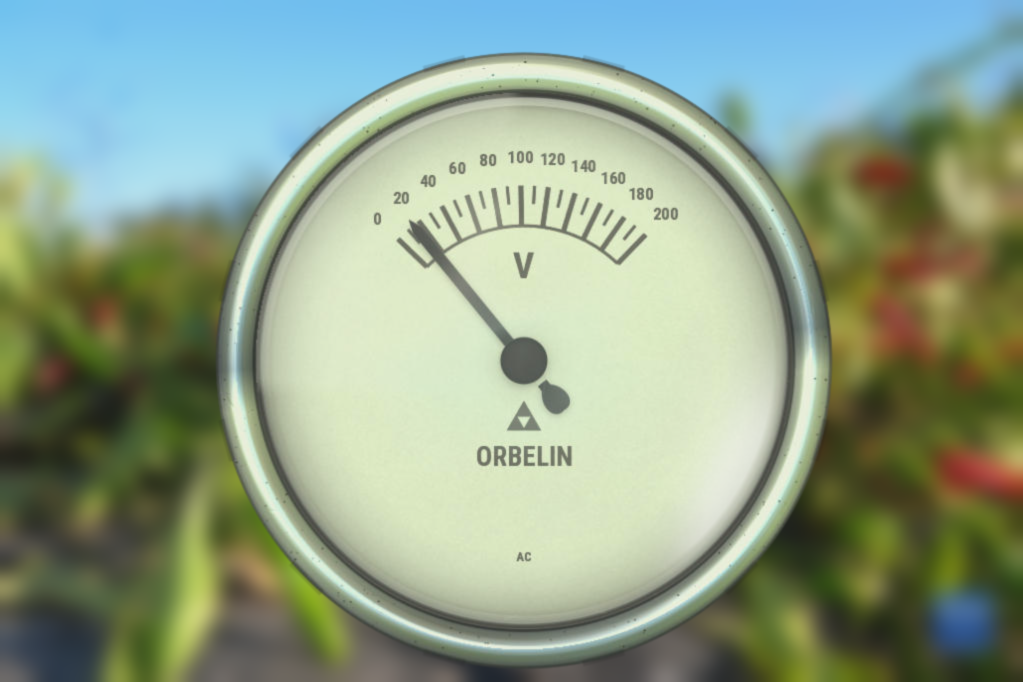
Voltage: 15 V
